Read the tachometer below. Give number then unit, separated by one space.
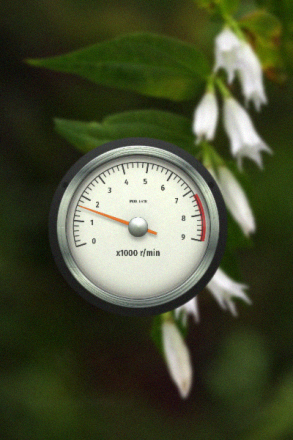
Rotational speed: 1600 rpm
